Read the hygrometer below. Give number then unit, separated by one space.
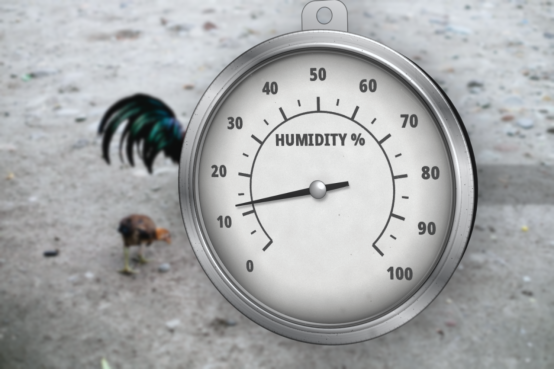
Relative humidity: 12.5 %
